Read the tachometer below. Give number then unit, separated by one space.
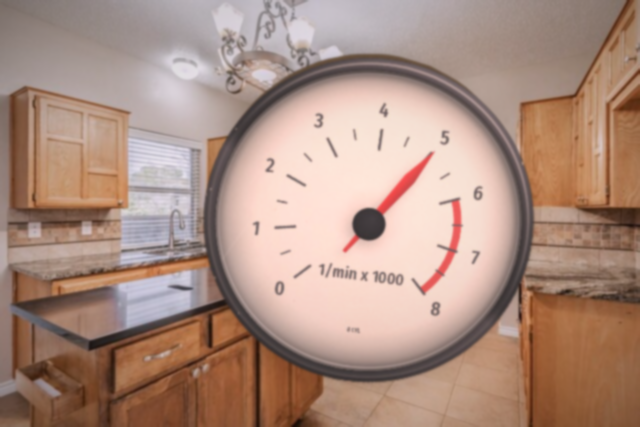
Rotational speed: 5000 rpm
